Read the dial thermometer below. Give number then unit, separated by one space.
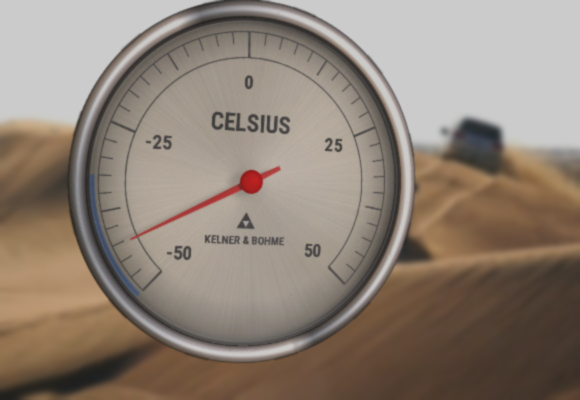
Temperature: -42.5 °C
